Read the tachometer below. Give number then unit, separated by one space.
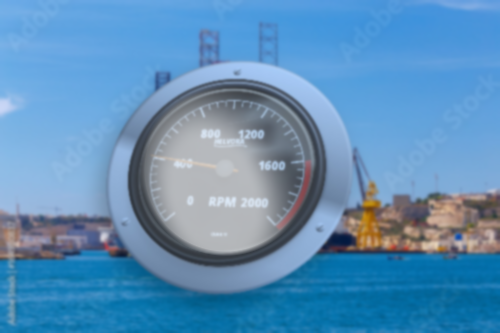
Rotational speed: 400 rpm
